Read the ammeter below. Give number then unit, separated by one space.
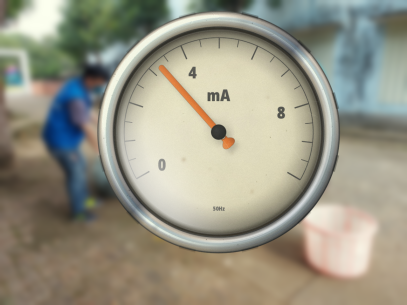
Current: 3.25 mA
